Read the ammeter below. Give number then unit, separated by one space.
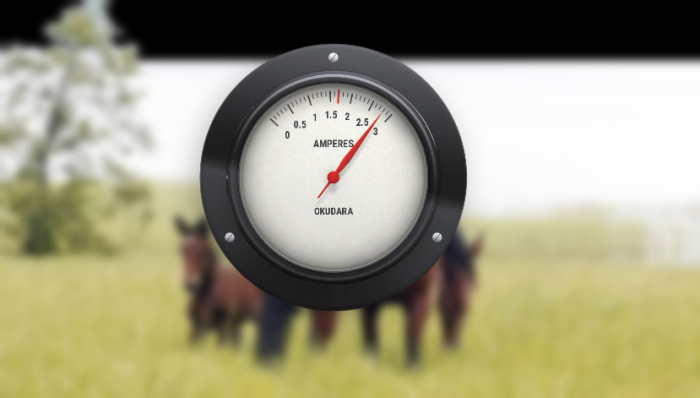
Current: 2.8 A
